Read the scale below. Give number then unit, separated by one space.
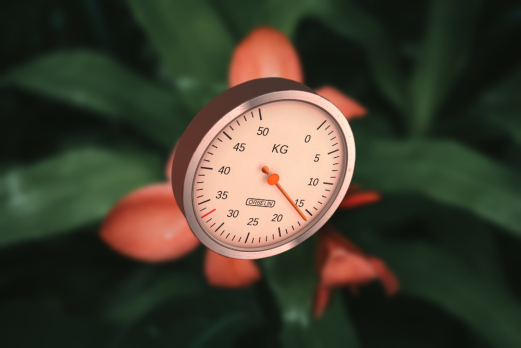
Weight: 16 kg
